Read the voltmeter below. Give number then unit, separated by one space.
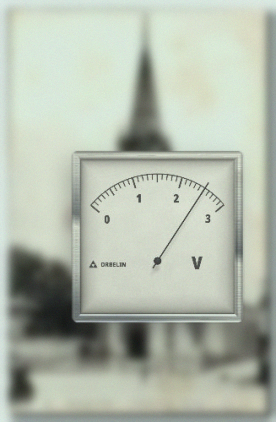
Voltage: 2.5 V
